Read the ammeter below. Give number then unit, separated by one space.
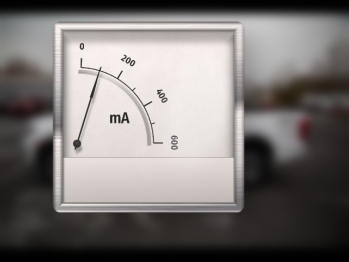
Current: 100 mA
